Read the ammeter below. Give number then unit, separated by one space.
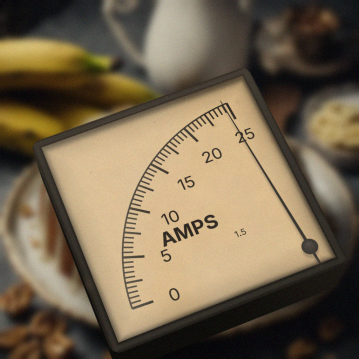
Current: 24.5 A
